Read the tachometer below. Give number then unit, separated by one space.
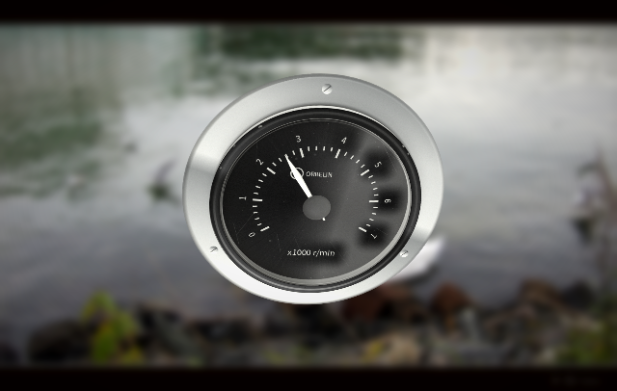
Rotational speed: 2600 rpm
